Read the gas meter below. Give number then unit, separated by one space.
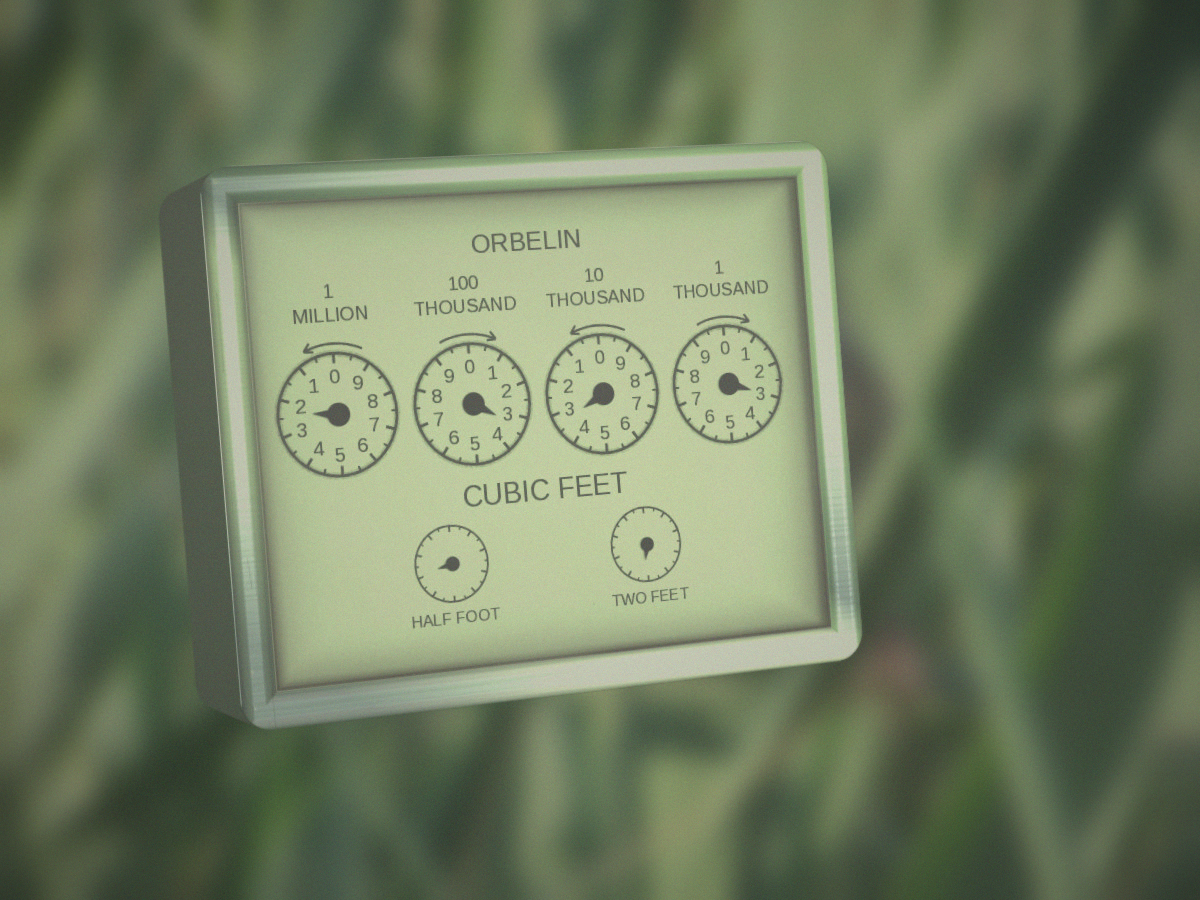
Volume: 233300 ft³
